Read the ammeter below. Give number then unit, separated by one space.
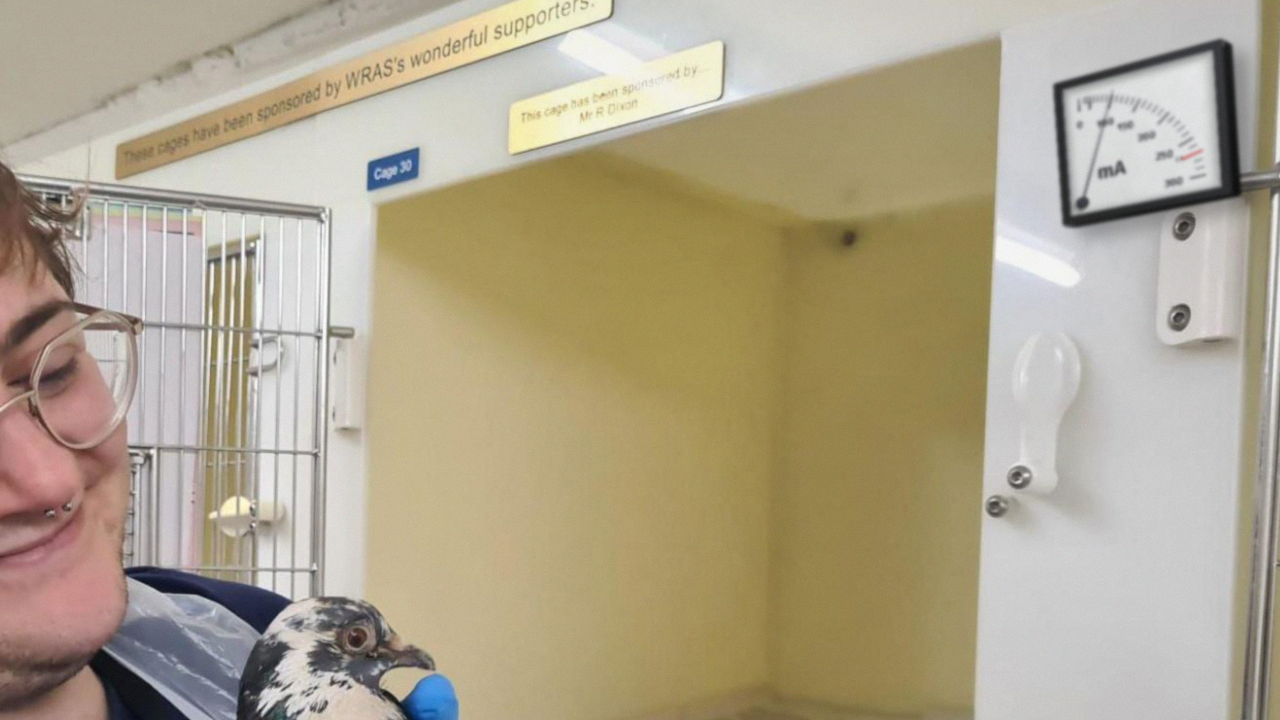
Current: 100 mA
